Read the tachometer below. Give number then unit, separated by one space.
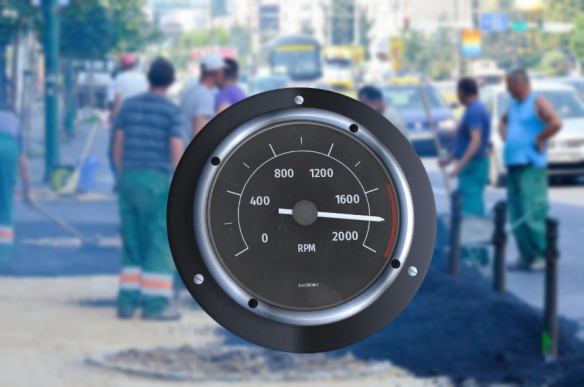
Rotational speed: 1800 rpm
